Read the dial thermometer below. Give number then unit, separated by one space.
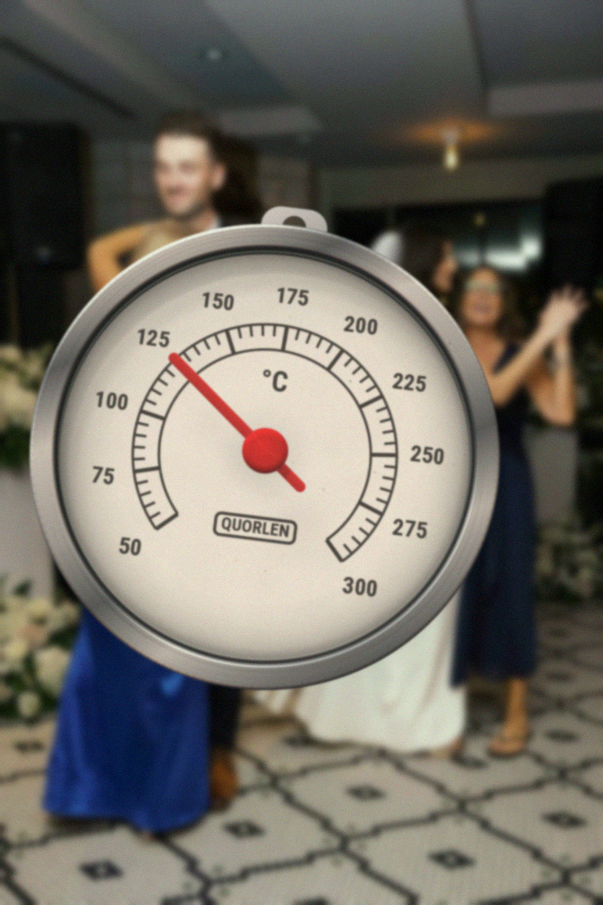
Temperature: 125 °C
